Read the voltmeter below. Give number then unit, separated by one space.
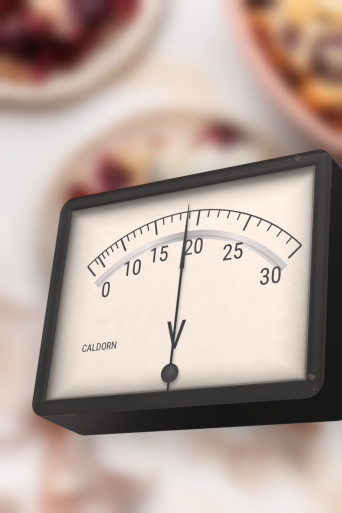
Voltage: 19 V
